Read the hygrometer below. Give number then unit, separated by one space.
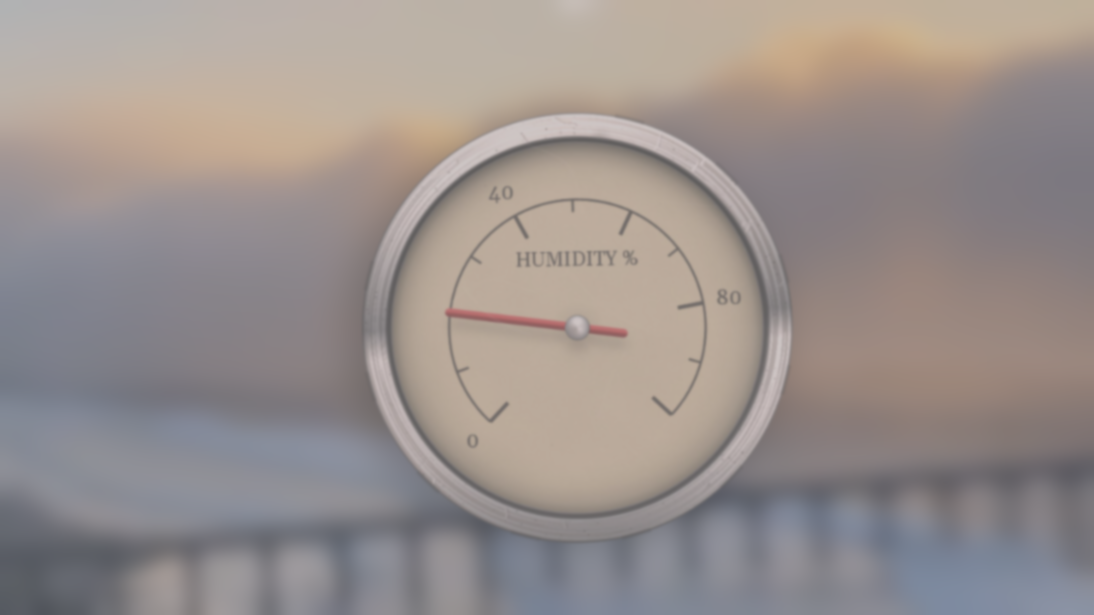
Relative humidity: 20 %
